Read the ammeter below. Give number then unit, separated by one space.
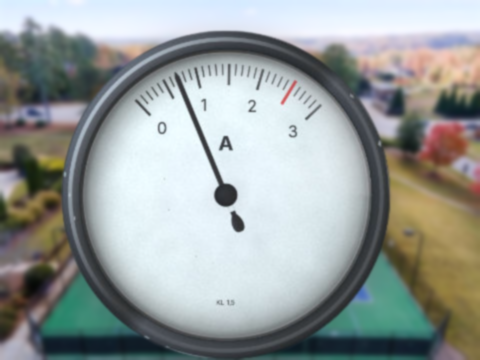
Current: 0.7 A
